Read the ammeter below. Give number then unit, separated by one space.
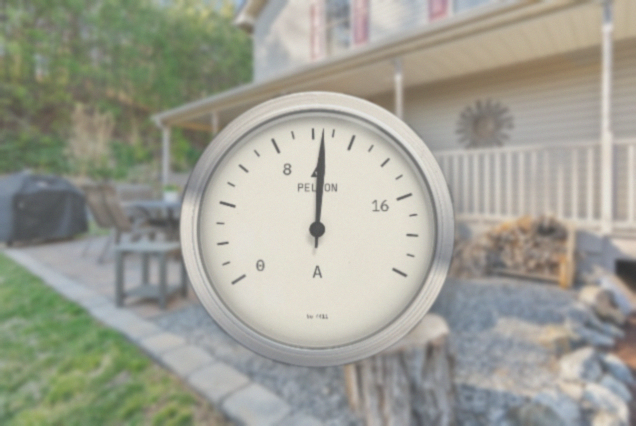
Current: 10.5 A
